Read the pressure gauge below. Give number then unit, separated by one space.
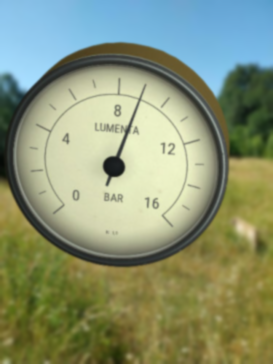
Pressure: 9 bar
